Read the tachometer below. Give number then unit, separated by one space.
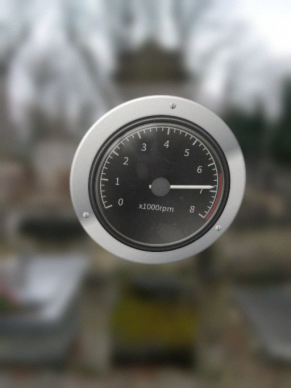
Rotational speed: 6800 rpm
